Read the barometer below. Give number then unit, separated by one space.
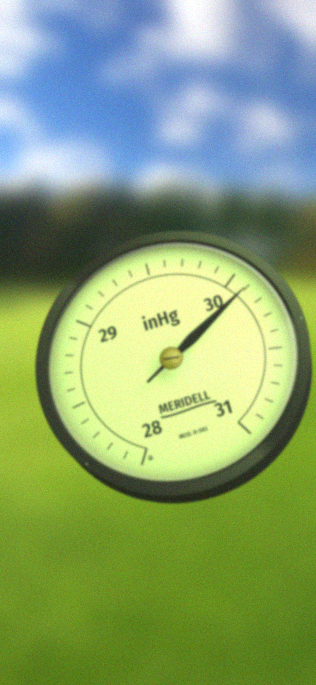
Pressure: 30.1 inHg
